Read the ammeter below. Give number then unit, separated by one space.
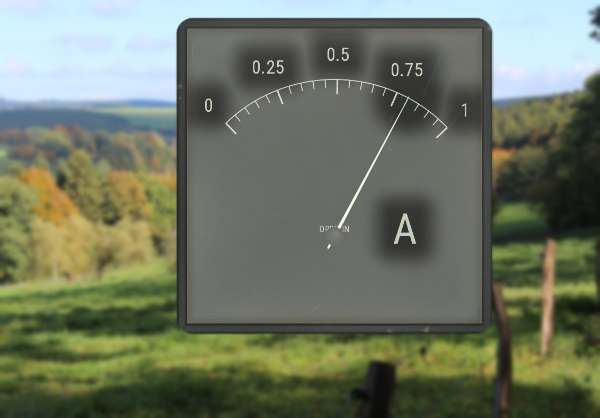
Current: 0.8 A
